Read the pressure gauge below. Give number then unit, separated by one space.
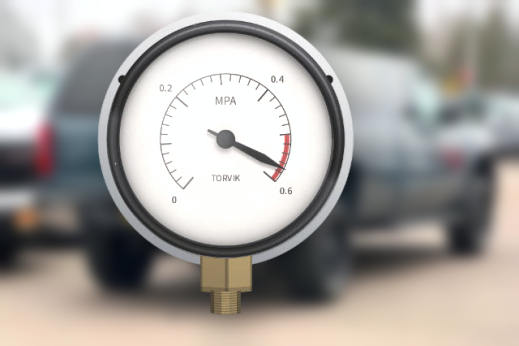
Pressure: 0.57 MPa
